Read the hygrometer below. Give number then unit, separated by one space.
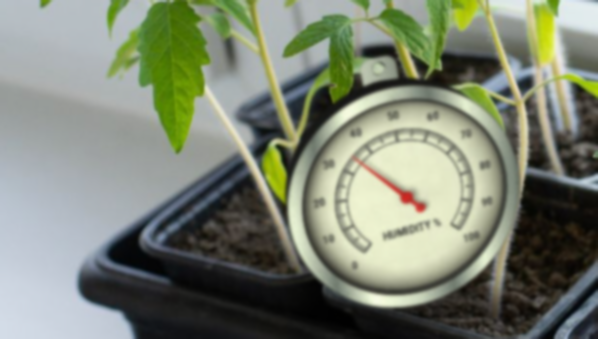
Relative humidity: 35 %
